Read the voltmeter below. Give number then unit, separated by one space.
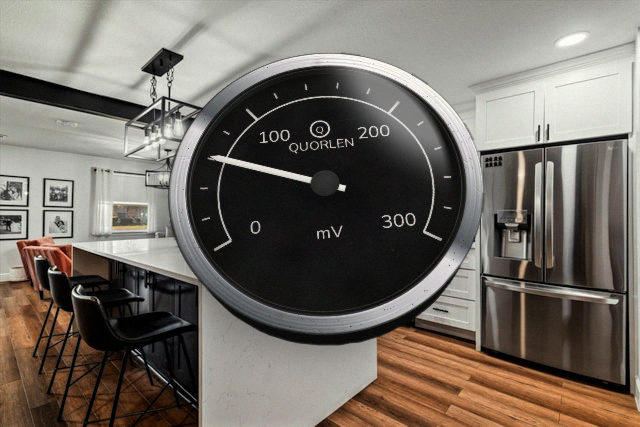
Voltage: 60 mV
